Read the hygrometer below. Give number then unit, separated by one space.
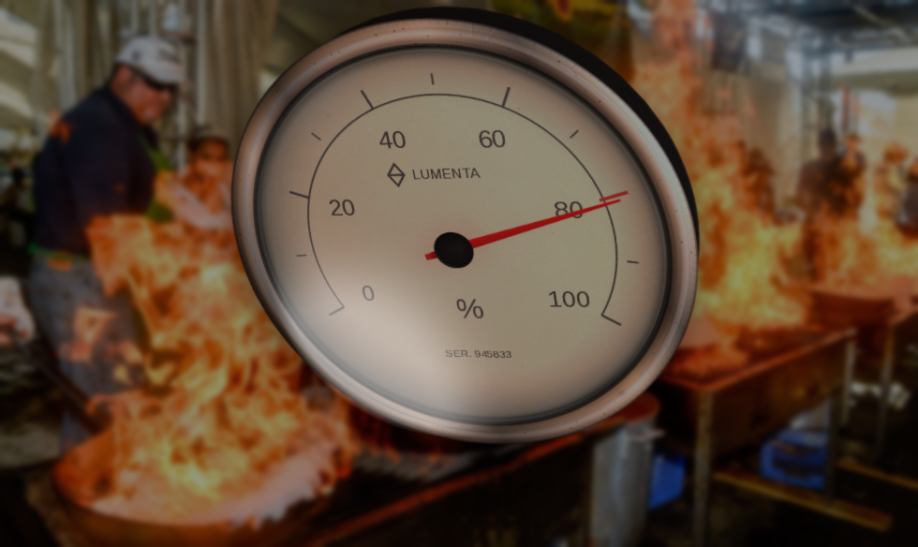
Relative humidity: 80 %
